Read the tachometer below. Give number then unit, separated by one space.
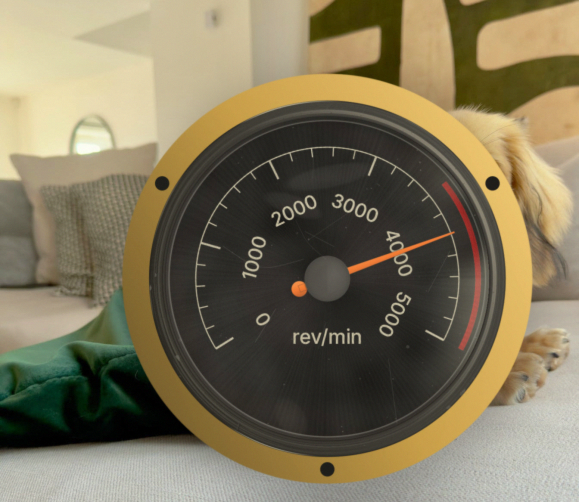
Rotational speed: 4000 rpm
